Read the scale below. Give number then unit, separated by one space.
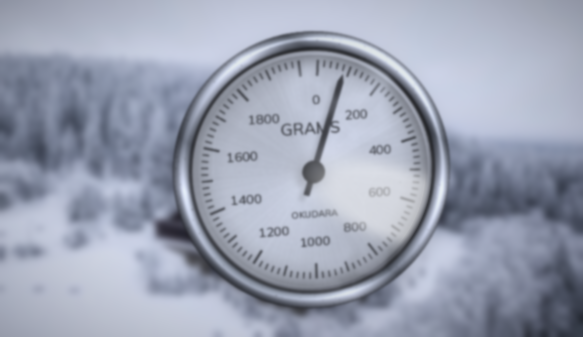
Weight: 80 g
